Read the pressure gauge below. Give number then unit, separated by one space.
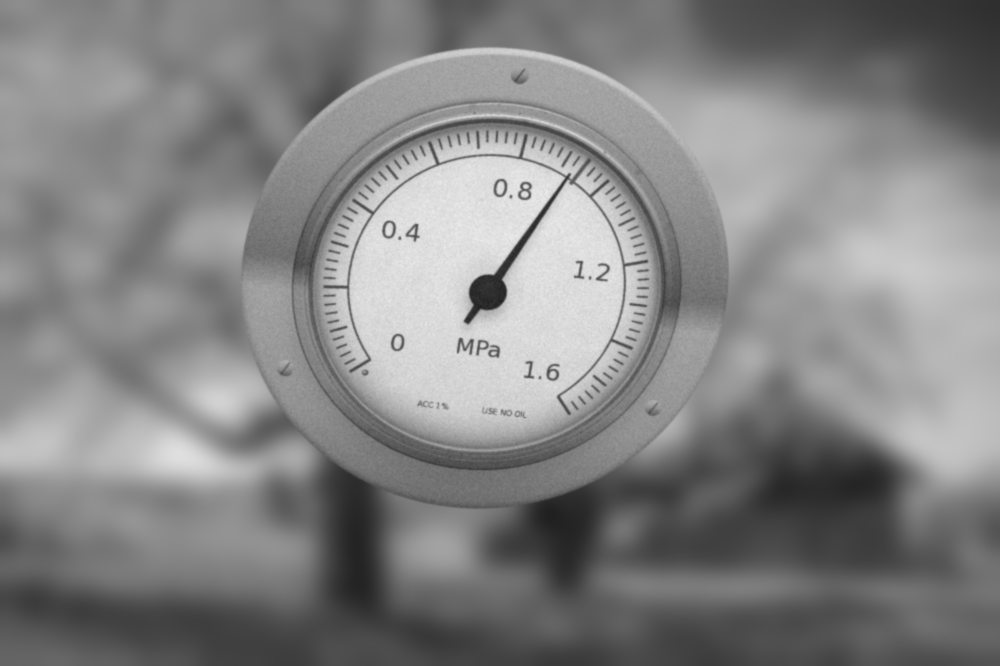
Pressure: 0.92 MPa
